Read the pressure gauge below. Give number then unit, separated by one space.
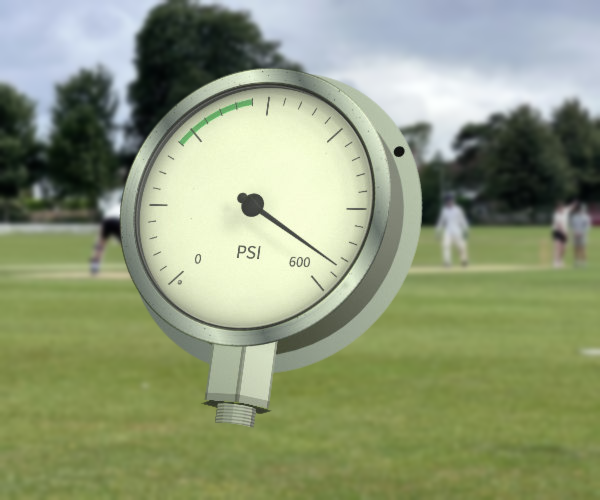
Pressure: 570 psi
